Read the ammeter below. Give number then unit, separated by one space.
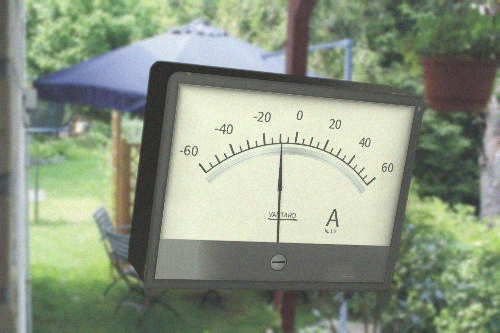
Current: -10 A
